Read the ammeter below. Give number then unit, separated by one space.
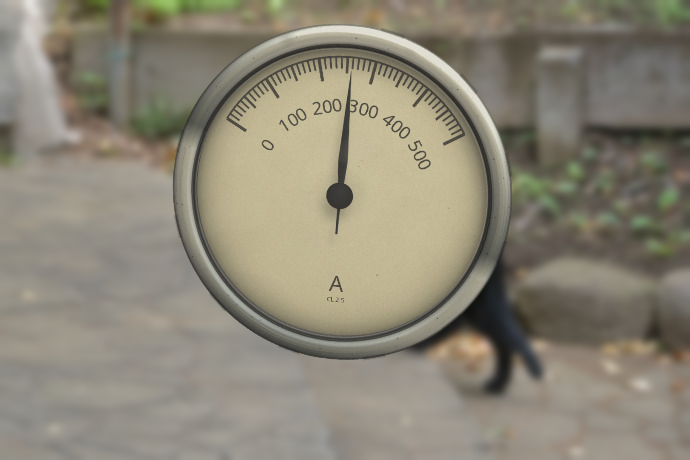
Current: 260 A
